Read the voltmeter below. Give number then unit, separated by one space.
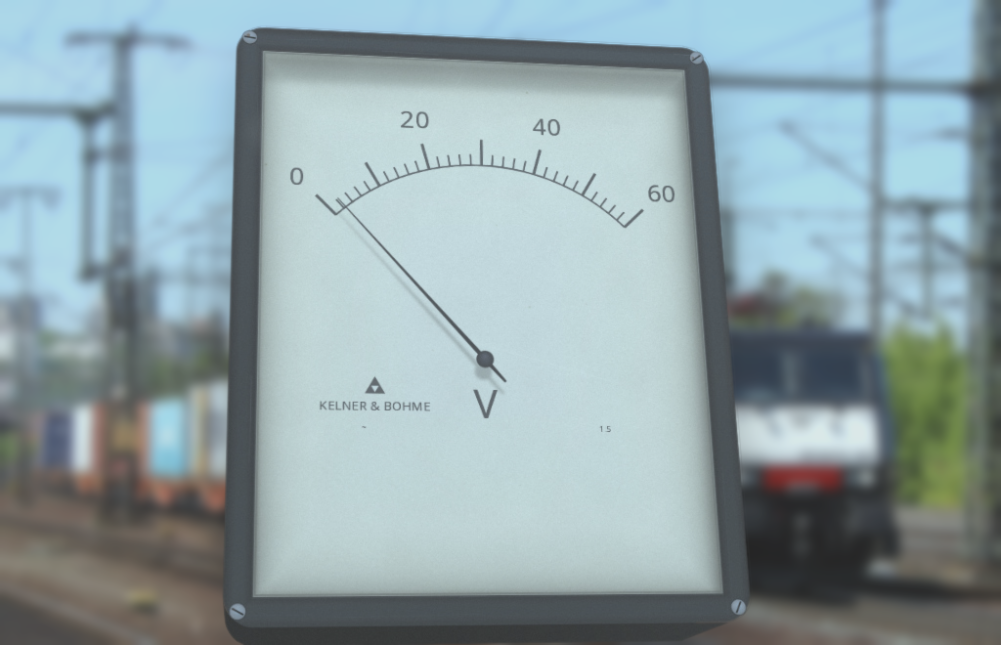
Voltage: 2 V
